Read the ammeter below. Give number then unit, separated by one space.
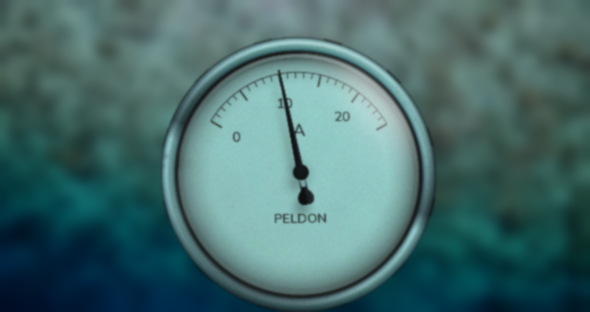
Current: 10 A
